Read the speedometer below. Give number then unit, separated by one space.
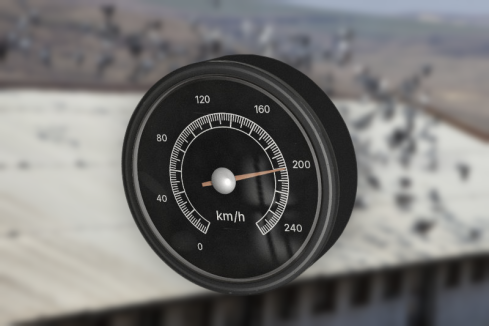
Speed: 200 km/h
